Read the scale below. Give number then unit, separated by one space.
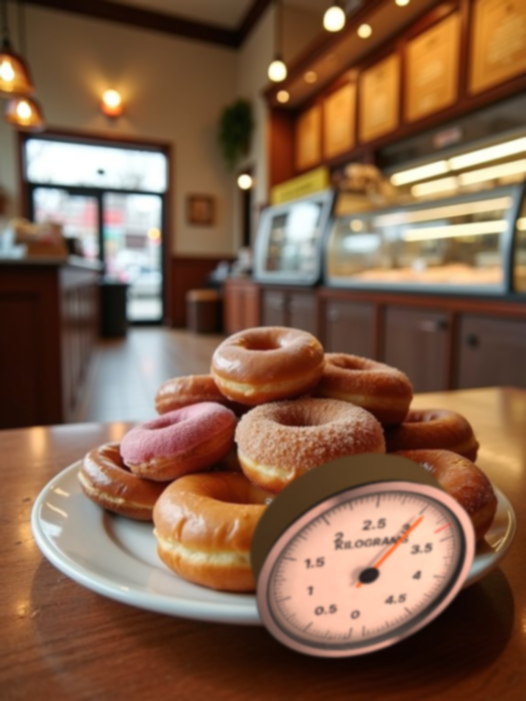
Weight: 3 kg
